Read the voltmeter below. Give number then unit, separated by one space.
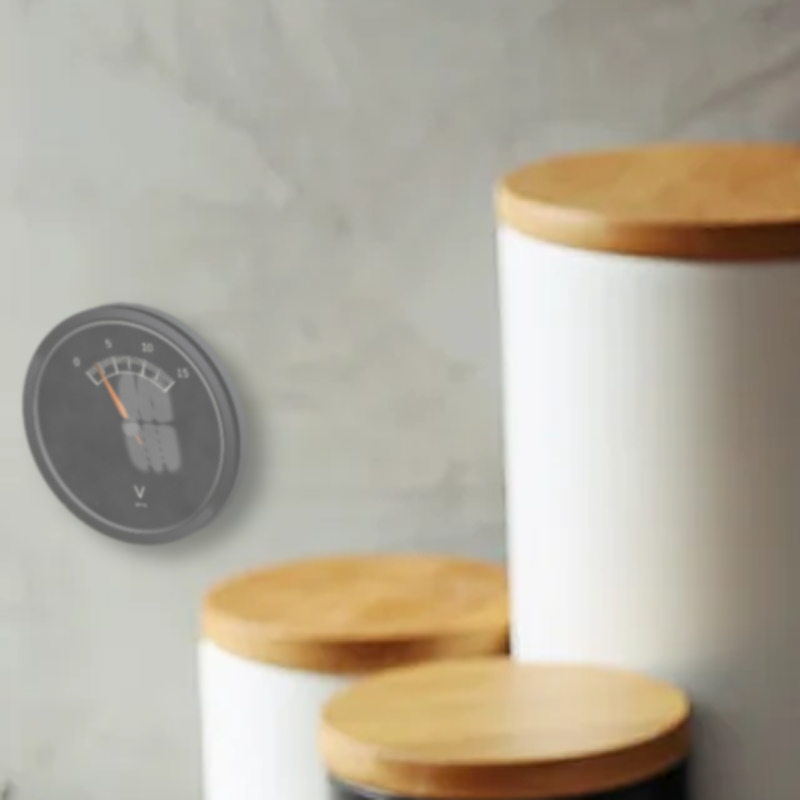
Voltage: 2.5 V
